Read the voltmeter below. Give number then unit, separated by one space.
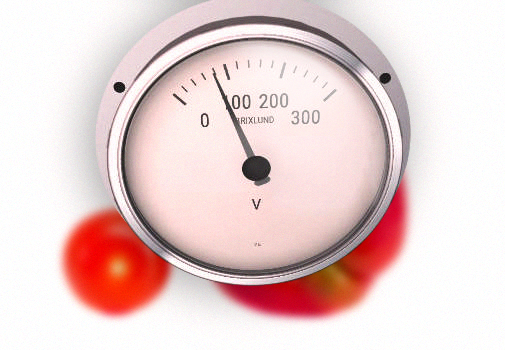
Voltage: 80 V
